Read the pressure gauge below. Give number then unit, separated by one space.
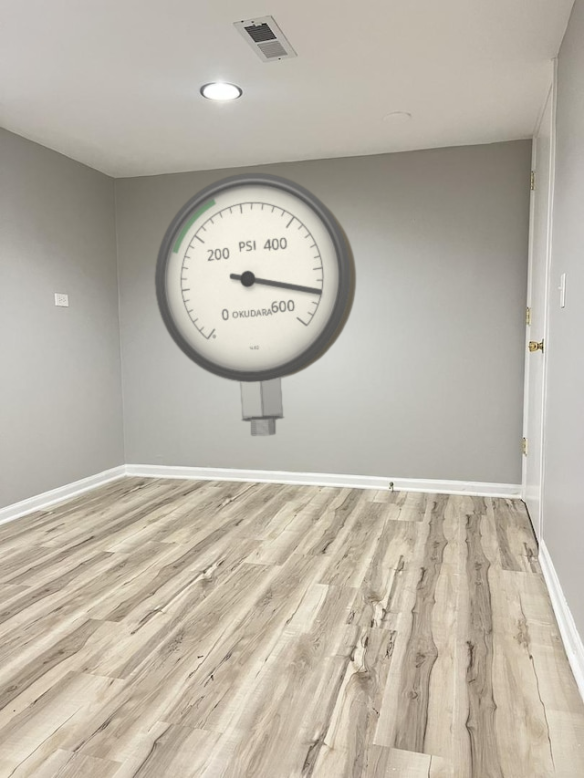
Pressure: 540 psi
